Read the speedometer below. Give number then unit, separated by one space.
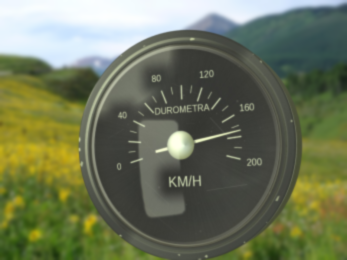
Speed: 175 km/h
